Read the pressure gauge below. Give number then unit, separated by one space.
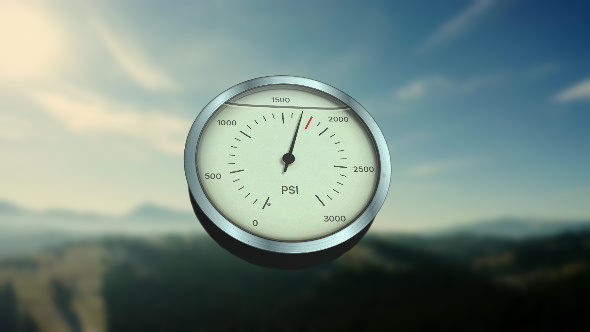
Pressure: 1700 psi
